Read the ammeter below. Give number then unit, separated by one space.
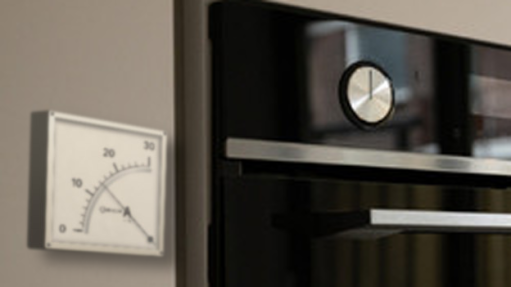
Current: 14 A
